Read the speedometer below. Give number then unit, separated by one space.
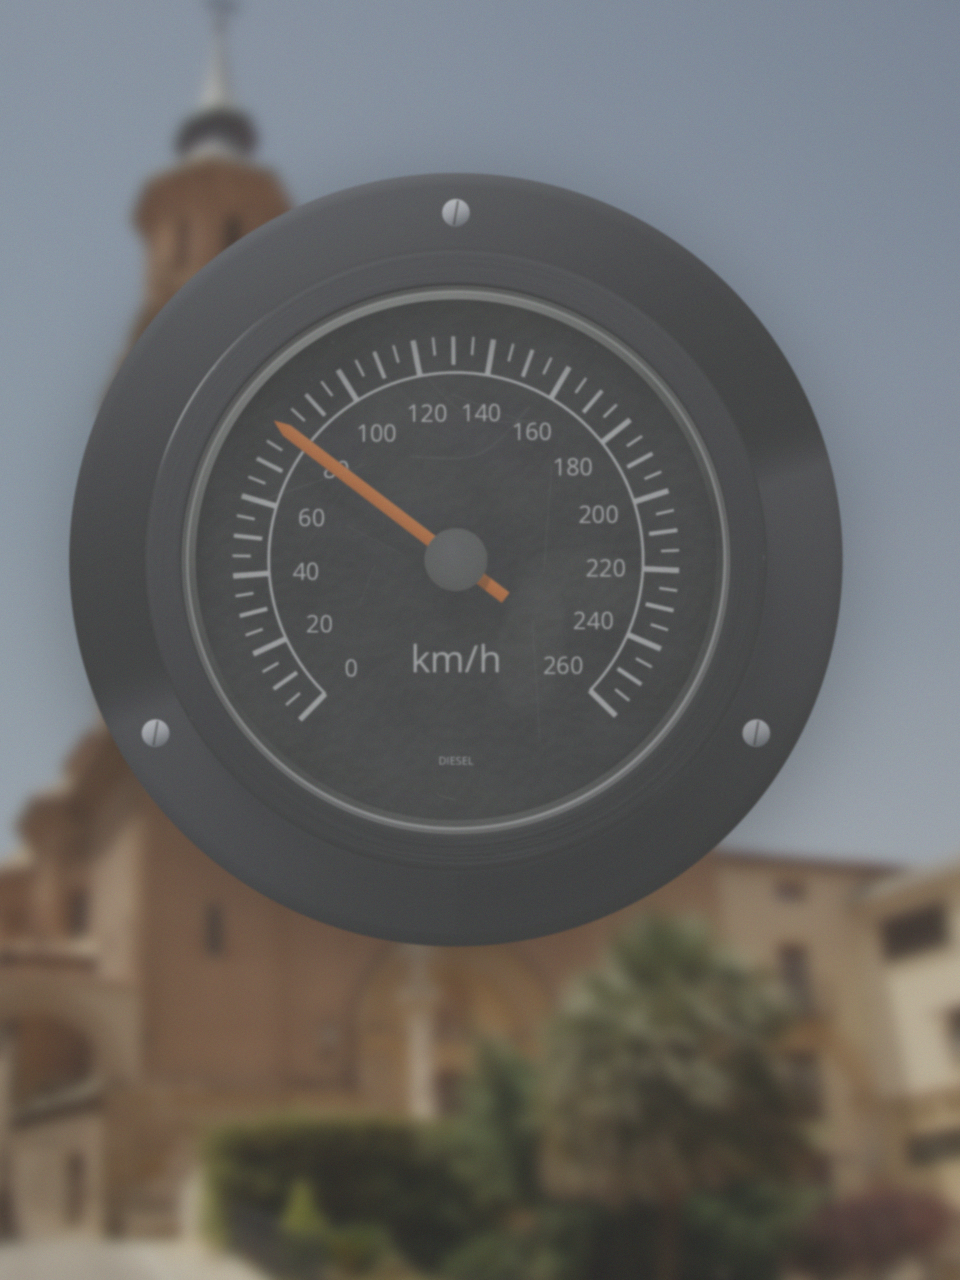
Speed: 80 km/h
